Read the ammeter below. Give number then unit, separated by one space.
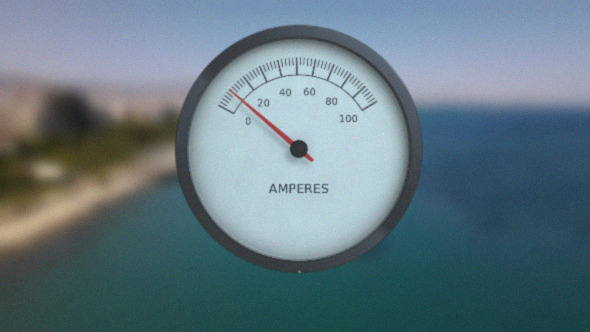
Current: 10 A
